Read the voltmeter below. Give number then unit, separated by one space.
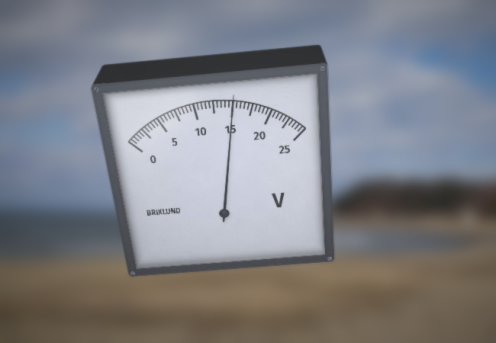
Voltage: 15 V
